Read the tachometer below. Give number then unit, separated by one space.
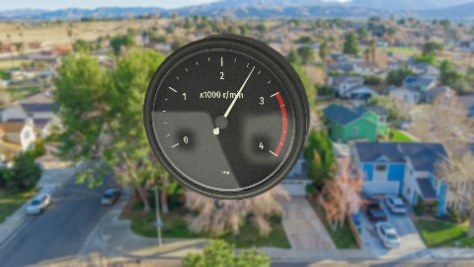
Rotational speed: 2500 rpm
